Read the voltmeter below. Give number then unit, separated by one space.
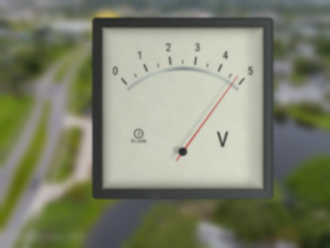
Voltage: 4.75 V
